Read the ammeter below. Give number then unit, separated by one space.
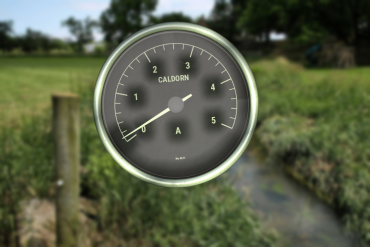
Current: 0.1 A
